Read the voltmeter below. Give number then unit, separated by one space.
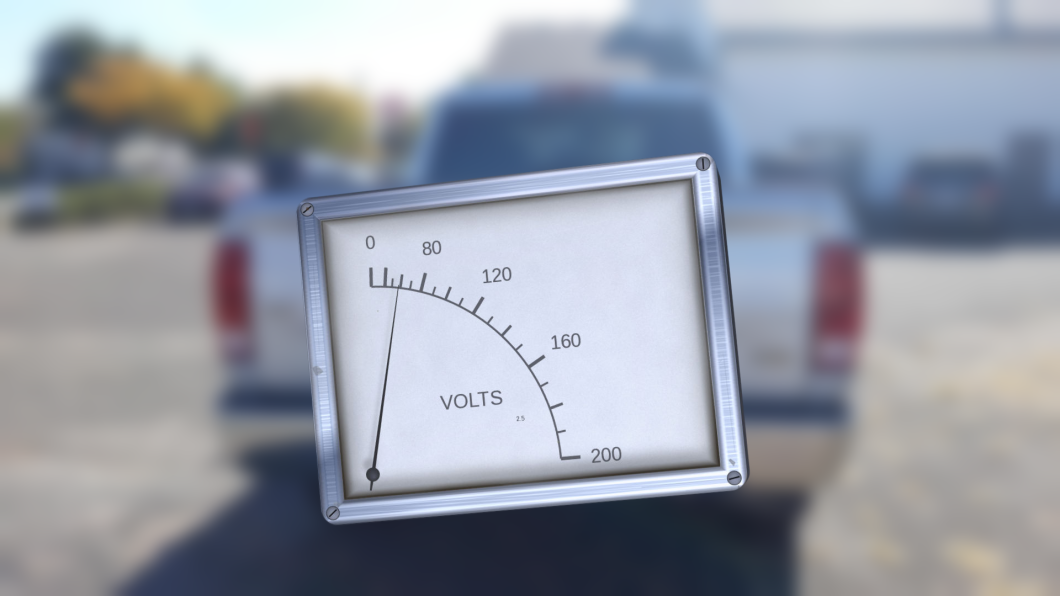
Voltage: 60 V
